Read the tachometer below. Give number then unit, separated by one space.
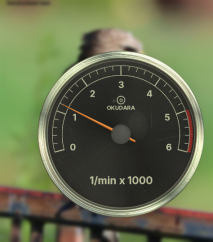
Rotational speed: 1200 rpm
